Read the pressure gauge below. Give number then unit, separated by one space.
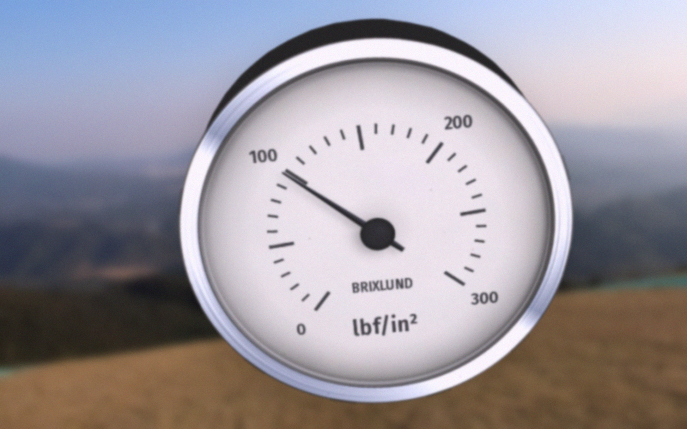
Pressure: 100 psi
